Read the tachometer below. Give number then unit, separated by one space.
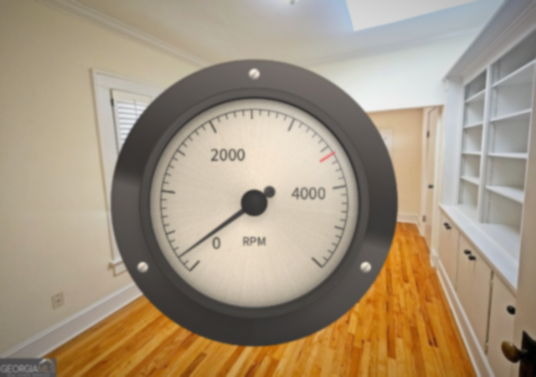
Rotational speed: 200 rpm
